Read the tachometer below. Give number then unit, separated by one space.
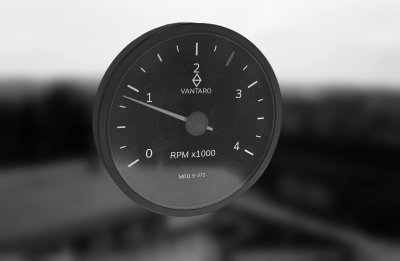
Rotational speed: 875 rpm
